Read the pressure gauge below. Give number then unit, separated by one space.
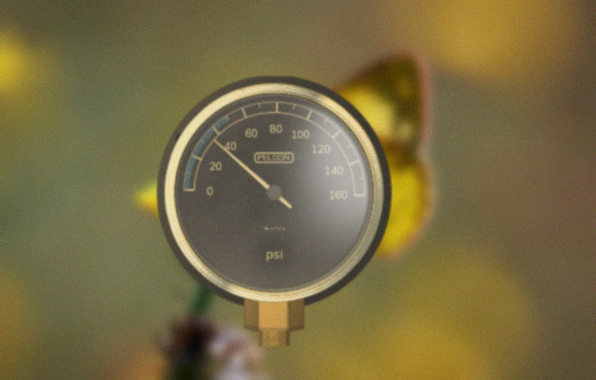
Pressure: 35 psi
